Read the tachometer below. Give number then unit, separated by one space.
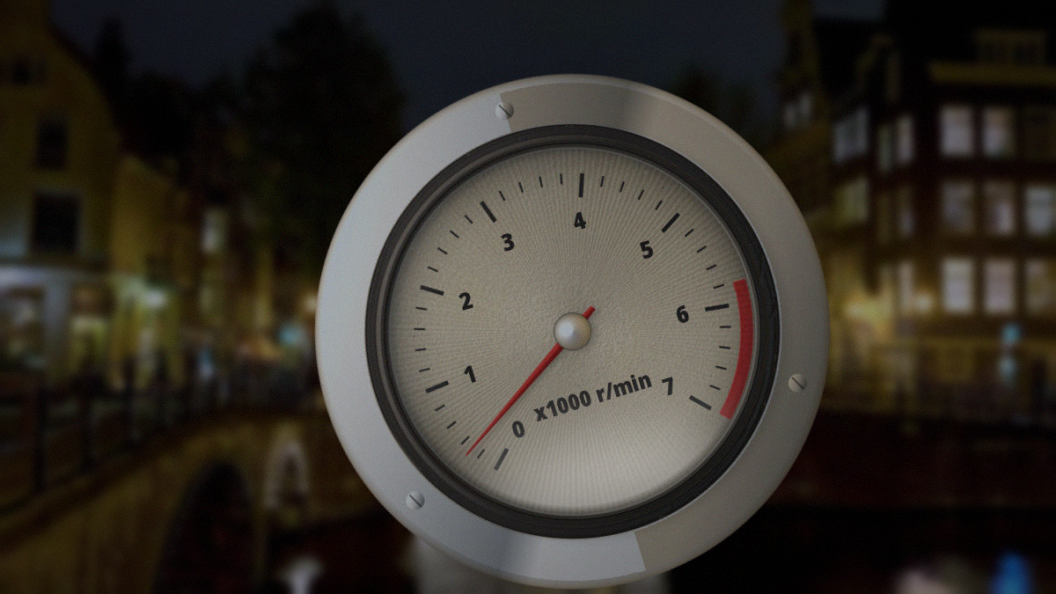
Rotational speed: 300 rpm
